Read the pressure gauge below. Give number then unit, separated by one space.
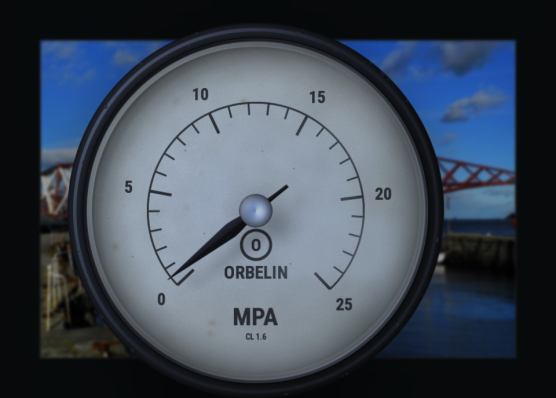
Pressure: 0.5 MPa
